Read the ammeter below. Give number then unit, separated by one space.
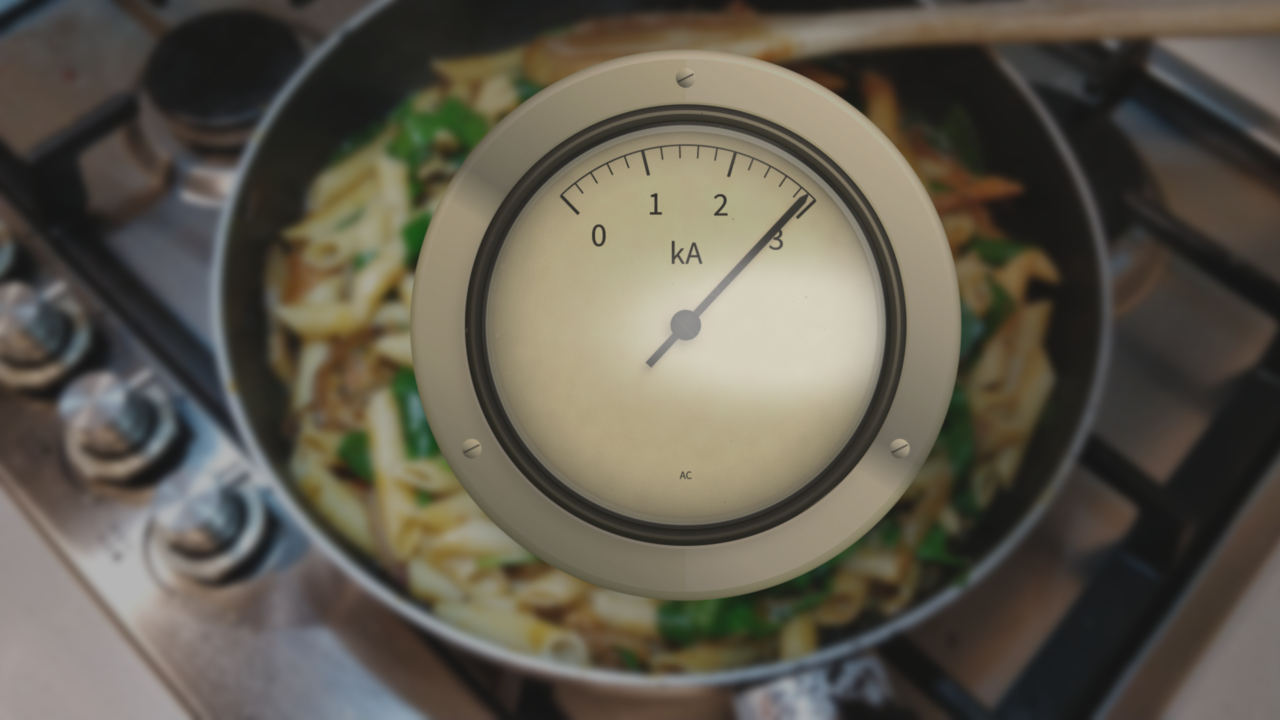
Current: 2.9 kA
